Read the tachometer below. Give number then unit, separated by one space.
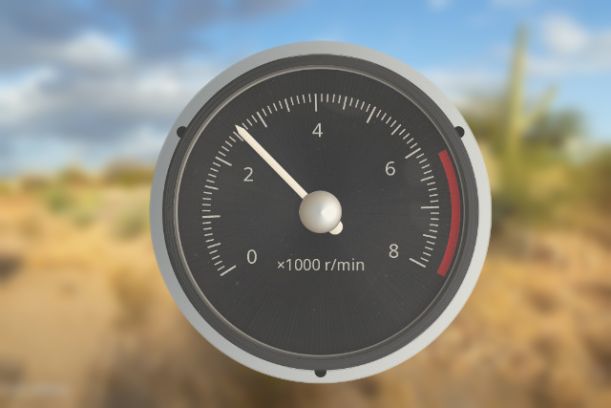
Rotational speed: 2600 rpm
